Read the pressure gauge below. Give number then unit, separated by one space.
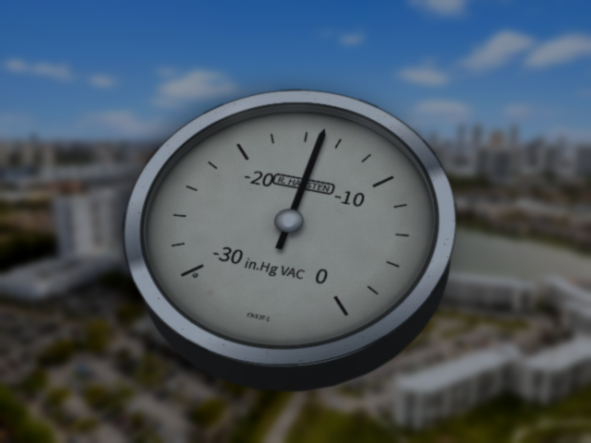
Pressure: -15 inHg
